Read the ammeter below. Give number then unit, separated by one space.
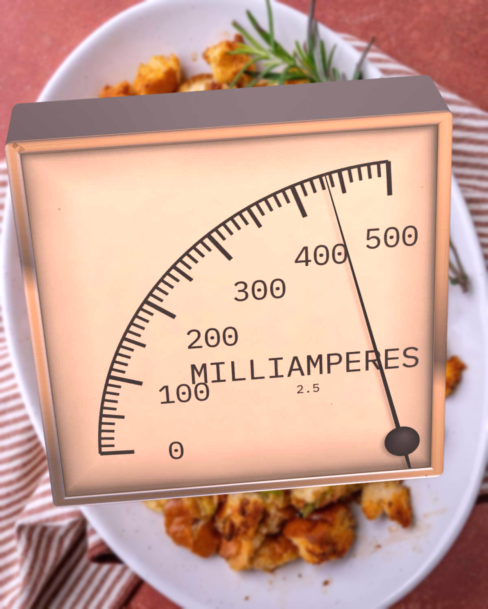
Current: 435 mA
